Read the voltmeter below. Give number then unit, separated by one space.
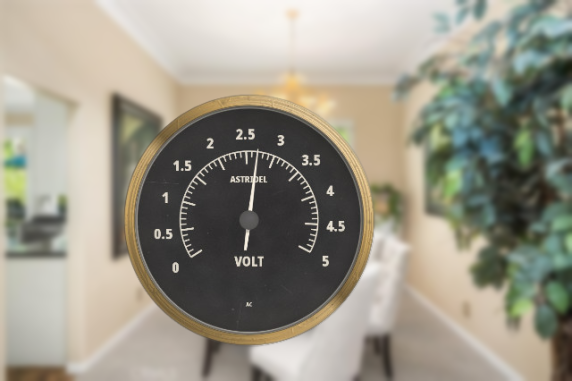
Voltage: 2.7 V
